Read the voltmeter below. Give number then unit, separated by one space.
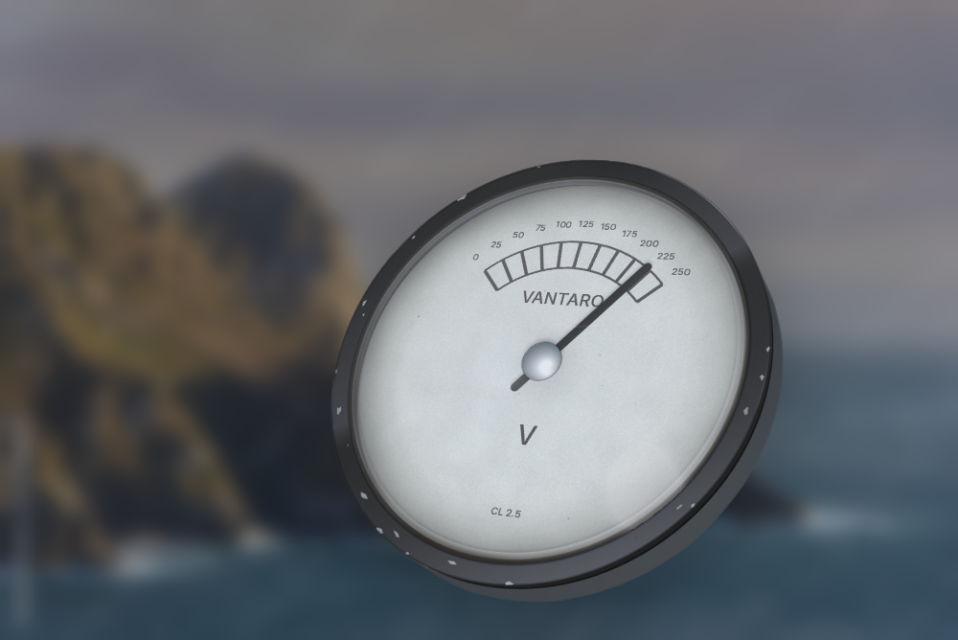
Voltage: 225 V
